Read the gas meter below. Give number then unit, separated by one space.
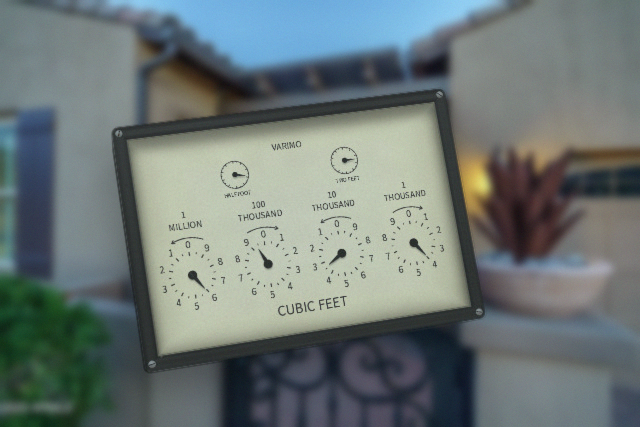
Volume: 593400 ft³
